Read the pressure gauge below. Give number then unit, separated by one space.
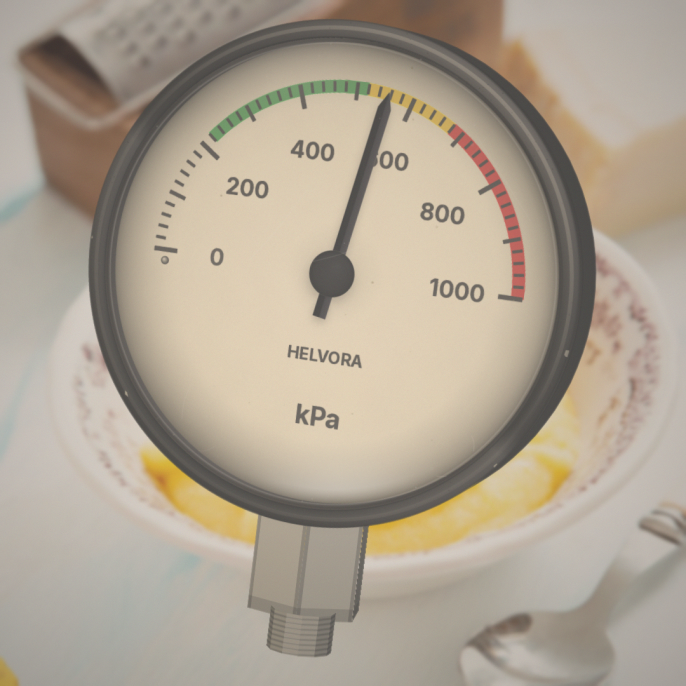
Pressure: 560 kPa
